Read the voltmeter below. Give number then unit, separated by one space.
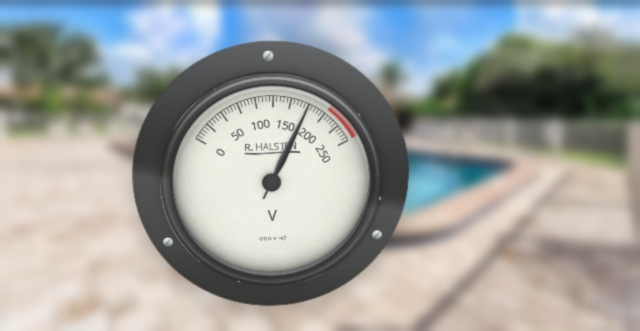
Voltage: 175 V
